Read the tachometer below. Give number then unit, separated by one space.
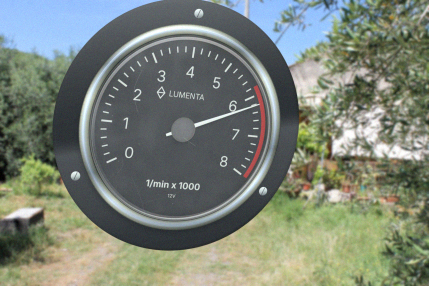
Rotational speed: 6200 rpm
